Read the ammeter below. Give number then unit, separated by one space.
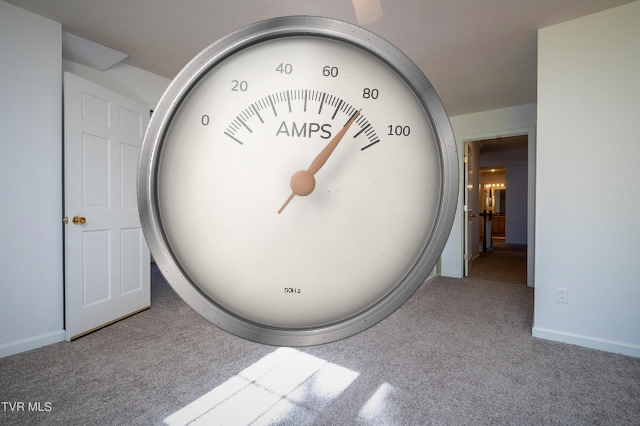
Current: 80 A
